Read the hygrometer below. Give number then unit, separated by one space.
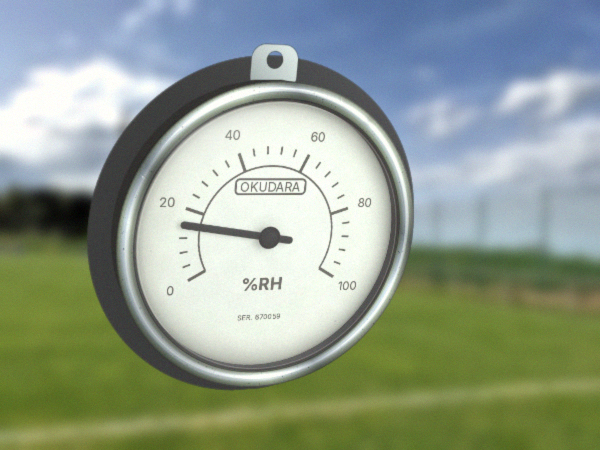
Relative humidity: 16 %
